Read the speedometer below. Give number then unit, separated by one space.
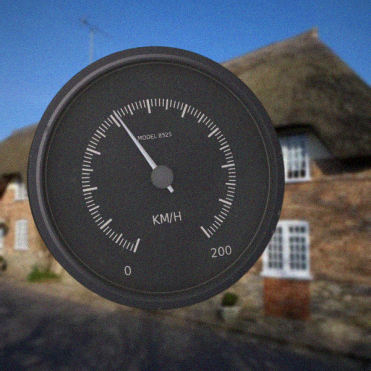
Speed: 82 km/h
